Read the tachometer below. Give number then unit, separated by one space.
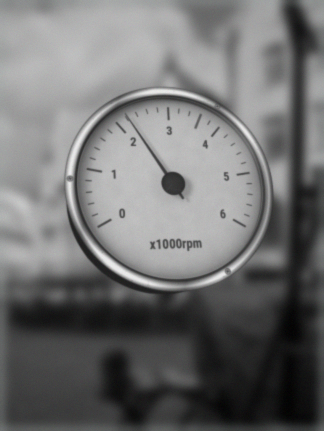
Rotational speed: 2200 rpm
